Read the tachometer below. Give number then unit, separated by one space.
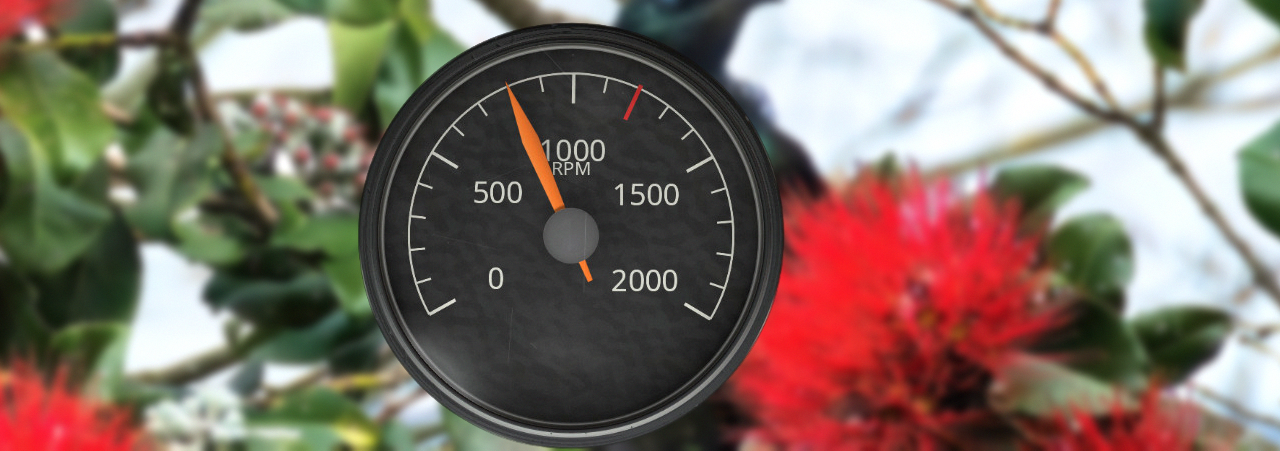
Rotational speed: 800 rpm
